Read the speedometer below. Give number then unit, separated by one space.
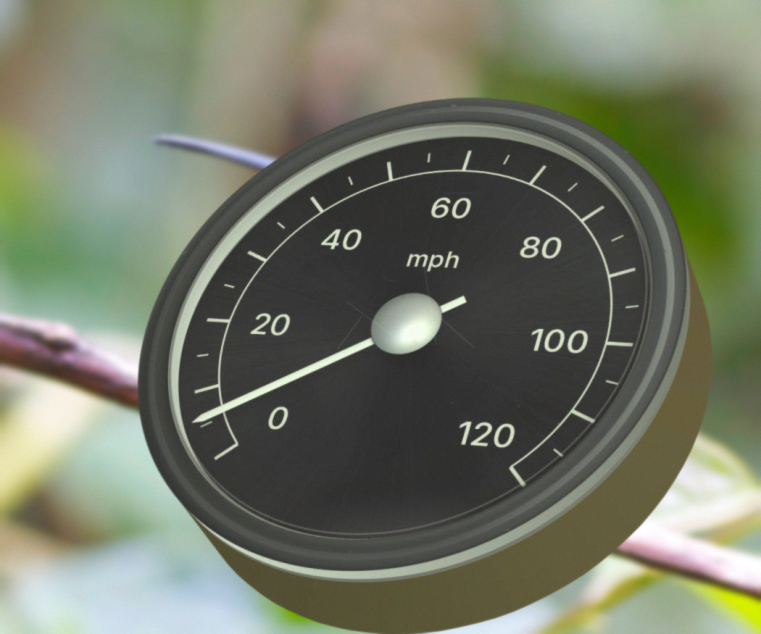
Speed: 5 mph
